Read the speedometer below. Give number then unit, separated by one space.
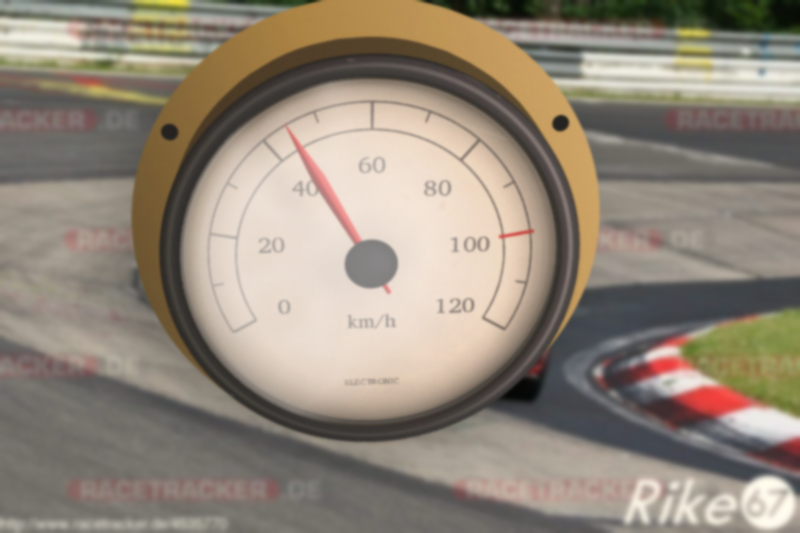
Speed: 45 km/h
